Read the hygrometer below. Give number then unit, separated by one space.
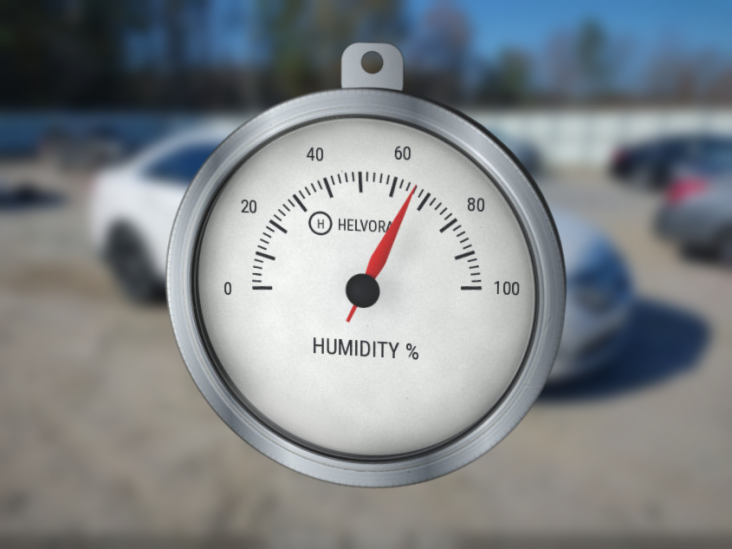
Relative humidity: 66 %
